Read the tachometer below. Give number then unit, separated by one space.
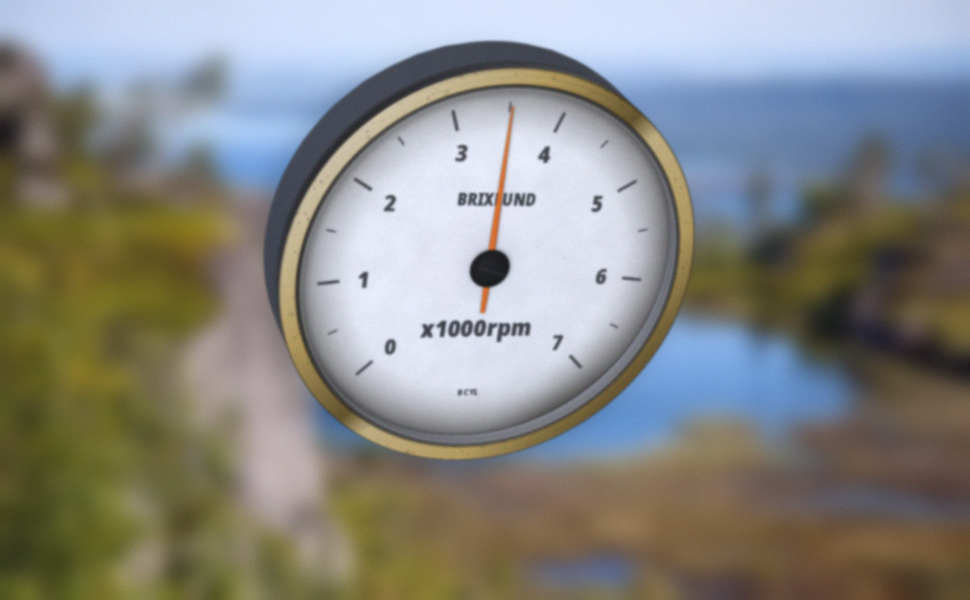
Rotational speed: 3500 rpm
